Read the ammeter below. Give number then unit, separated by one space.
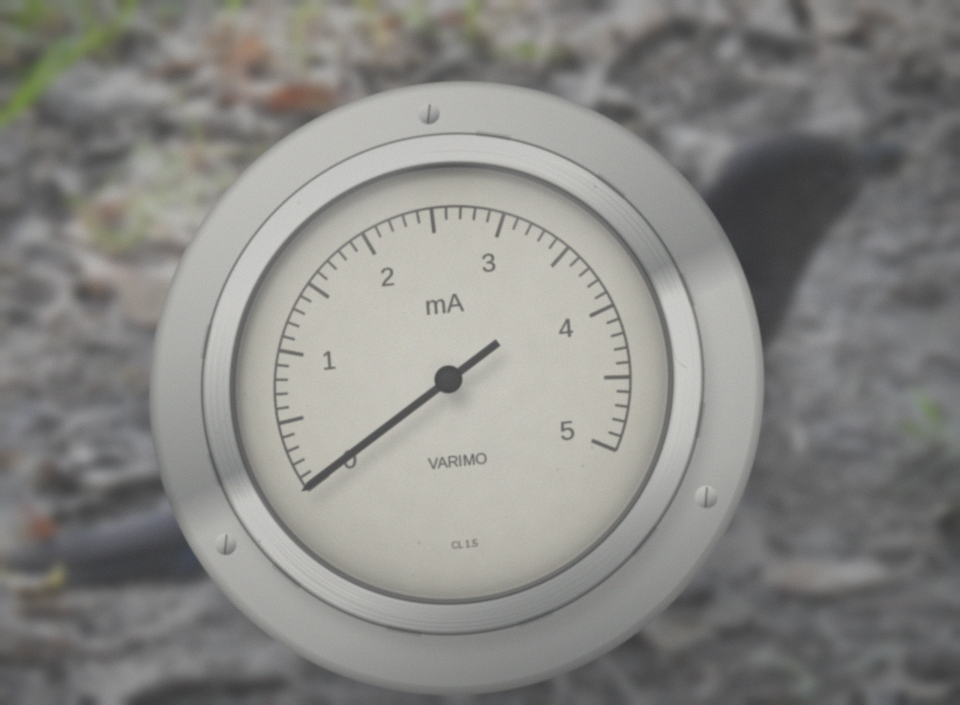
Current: 0 mA
